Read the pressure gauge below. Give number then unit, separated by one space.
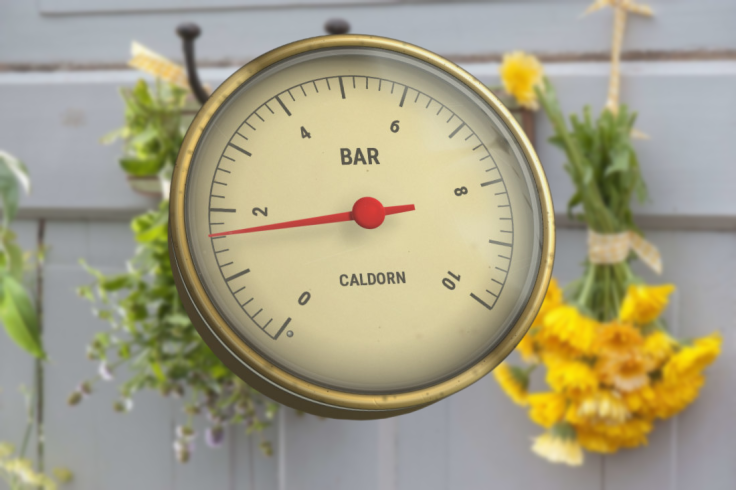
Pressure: 1.6 bar
